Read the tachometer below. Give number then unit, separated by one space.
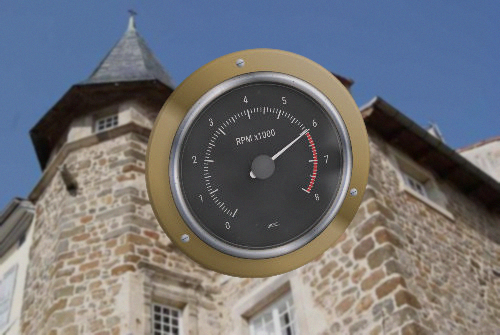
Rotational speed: 6000 rpm
